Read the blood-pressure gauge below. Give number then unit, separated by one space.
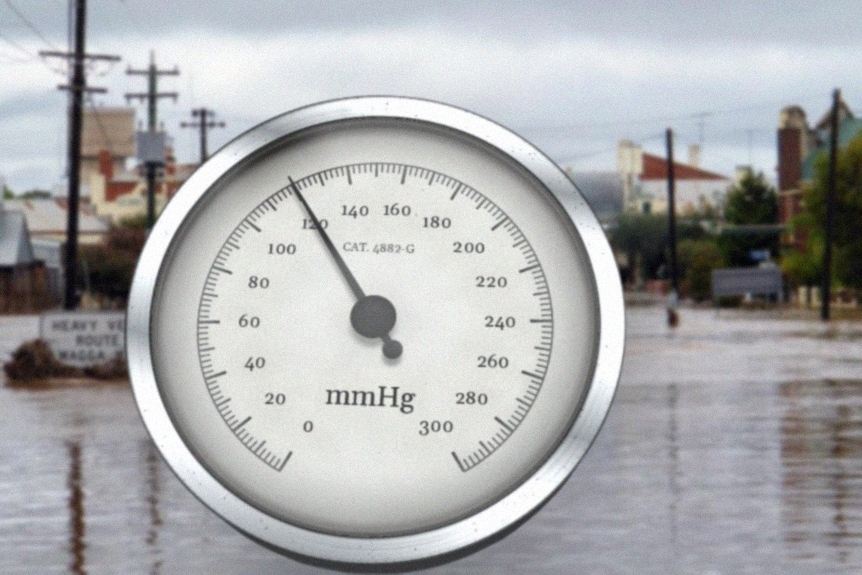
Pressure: 120 mmHg
